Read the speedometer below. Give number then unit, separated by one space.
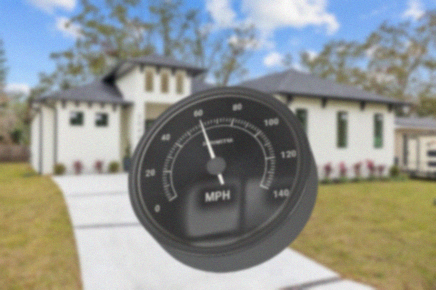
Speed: 60 mph
